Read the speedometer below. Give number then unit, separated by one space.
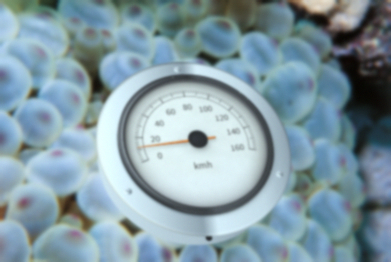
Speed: 10 km/h
